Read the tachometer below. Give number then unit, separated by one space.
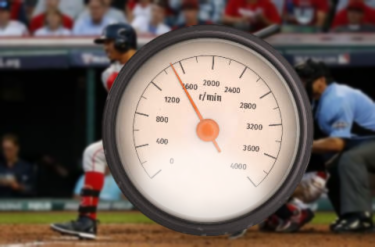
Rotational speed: 1500 rpm
